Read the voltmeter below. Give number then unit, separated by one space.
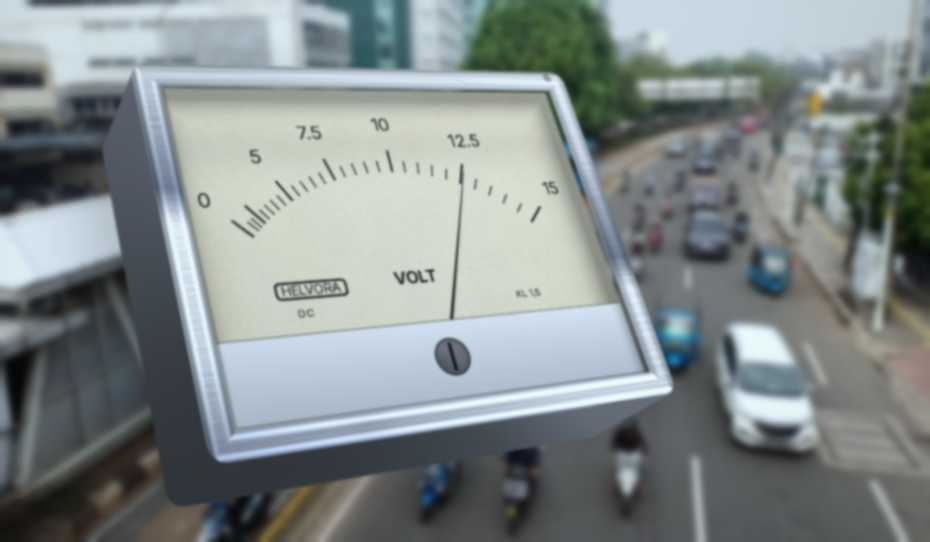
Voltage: 12.5 V
